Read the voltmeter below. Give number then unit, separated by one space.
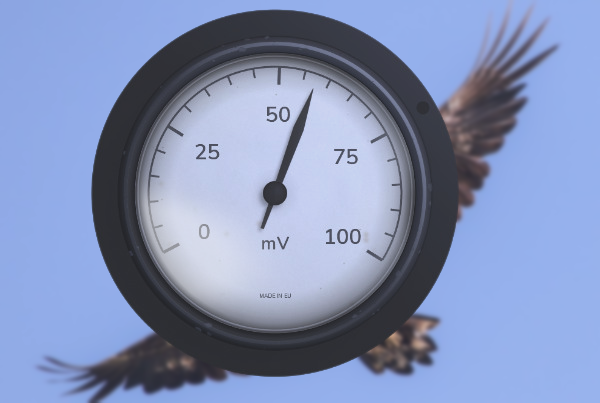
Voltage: 57.5 mV
